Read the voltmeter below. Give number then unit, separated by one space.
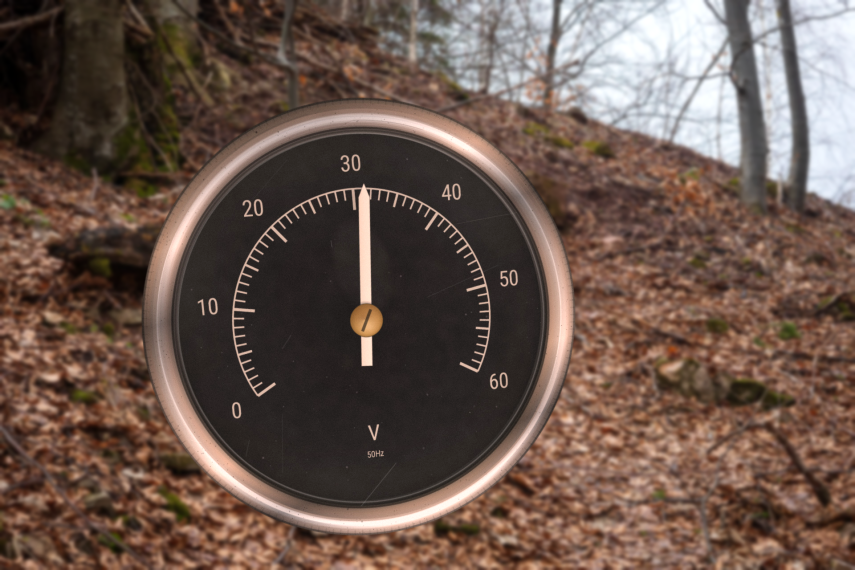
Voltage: 31 V
